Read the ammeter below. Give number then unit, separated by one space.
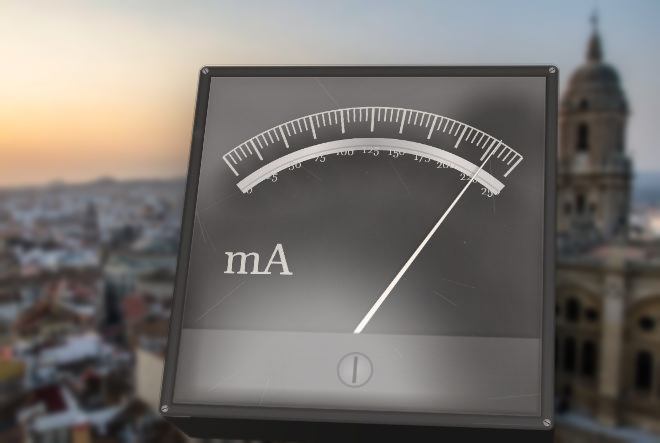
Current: 230 mA
